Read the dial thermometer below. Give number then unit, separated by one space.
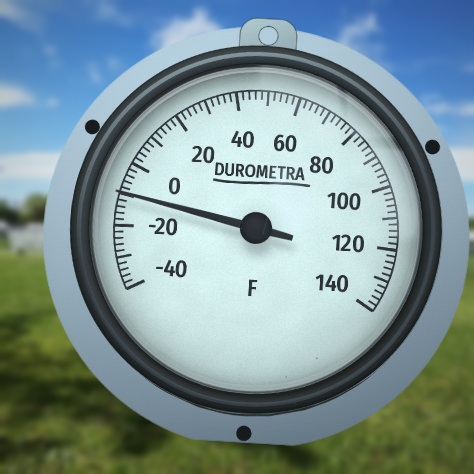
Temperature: -10 °F
